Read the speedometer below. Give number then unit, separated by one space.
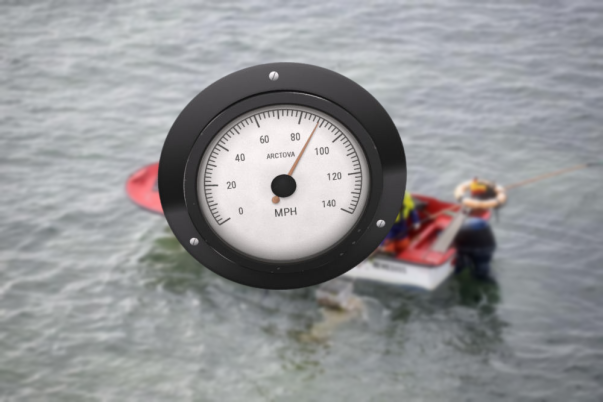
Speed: 88 mph
